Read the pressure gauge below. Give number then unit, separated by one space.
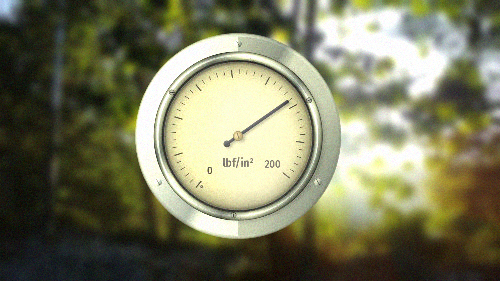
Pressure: 145 psi
